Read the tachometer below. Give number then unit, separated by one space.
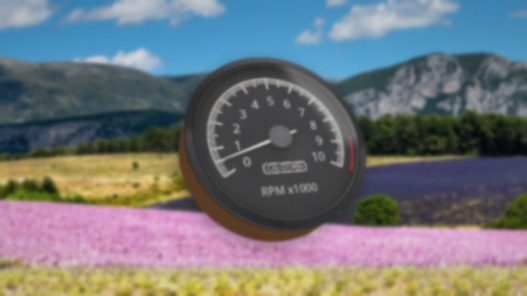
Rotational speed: 500 rpm
